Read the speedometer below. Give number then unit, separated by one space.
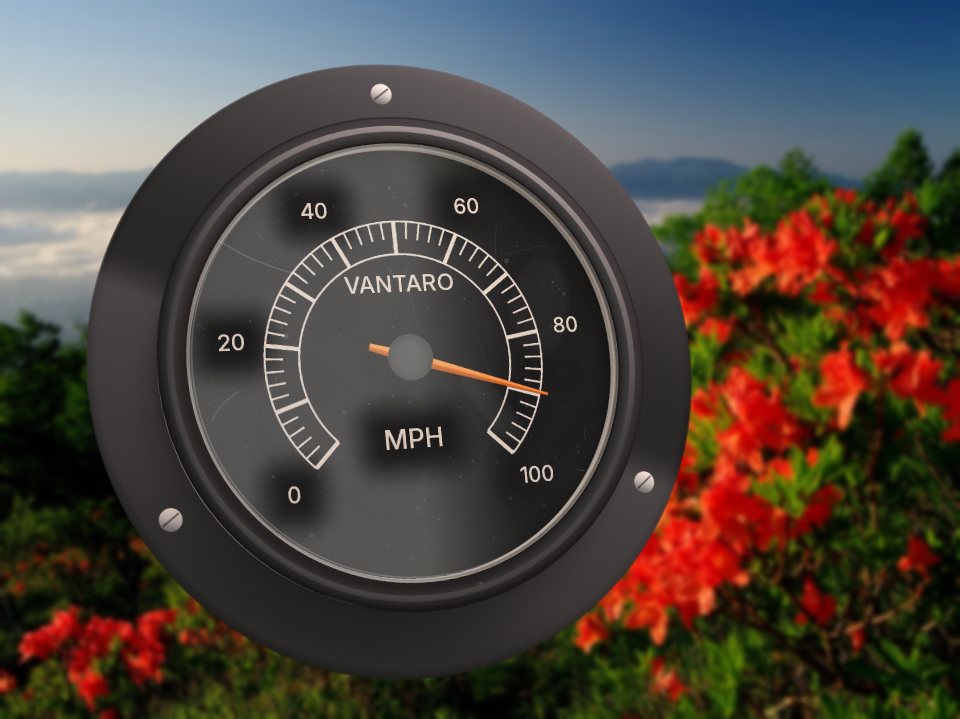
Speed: 90 mph
